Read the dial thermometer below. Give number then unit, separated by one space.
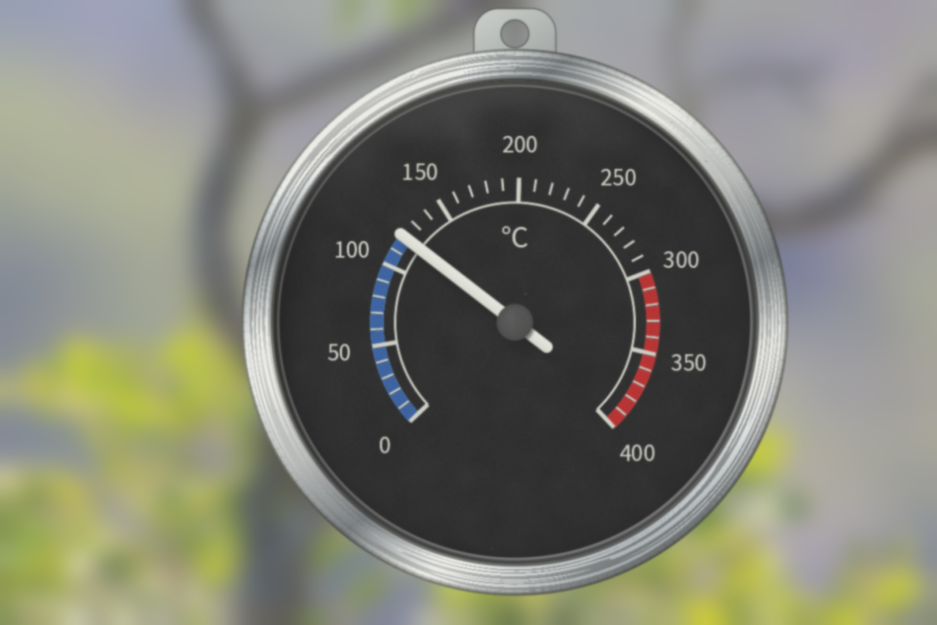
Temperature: 120 °C
